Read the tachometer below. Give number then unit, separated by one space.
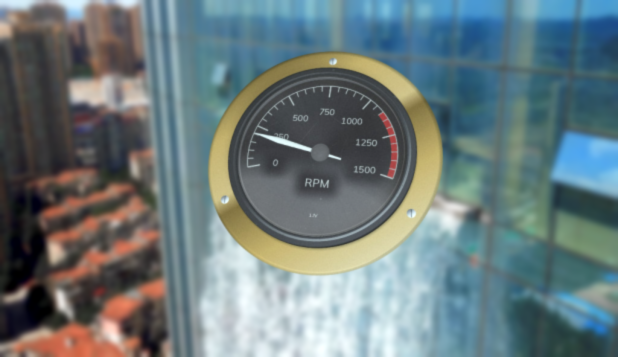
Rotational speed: 200 rpm
